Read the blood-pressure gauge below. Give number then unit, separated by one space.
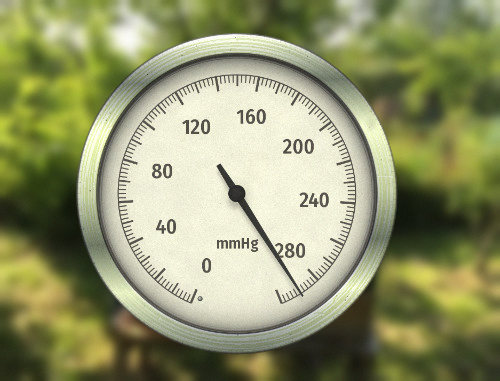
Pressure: 290 mmHg
